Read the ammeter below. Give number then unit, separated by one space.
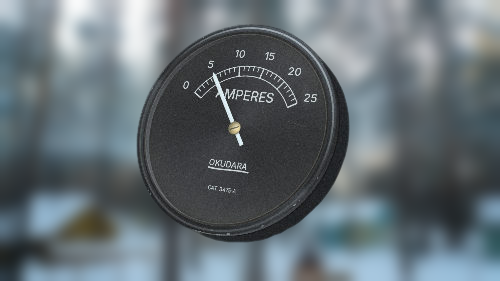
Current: 5 A
